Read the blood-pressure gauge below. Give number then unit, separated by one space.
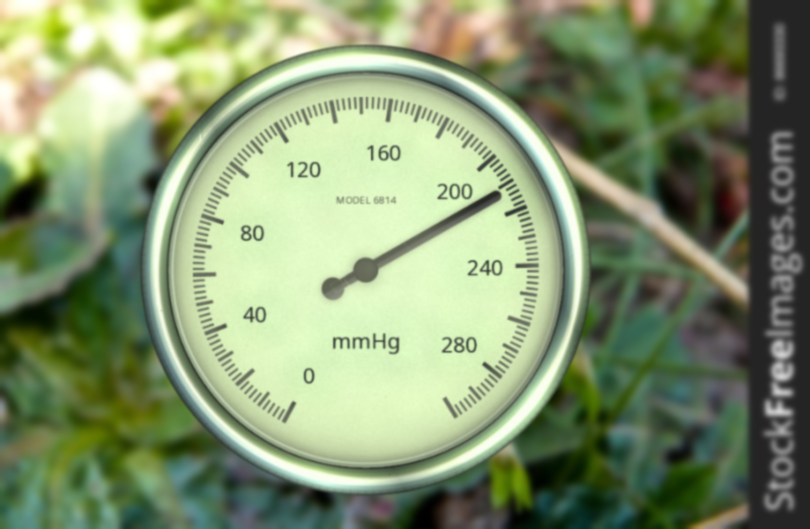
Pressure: 212 mmHg
